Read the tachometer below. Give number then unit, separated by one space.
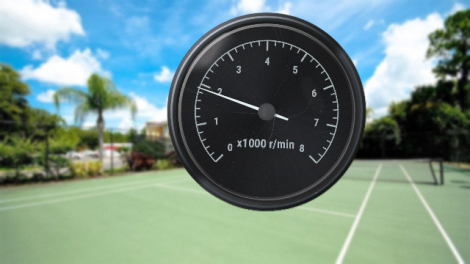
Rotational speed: 1900 rpm
